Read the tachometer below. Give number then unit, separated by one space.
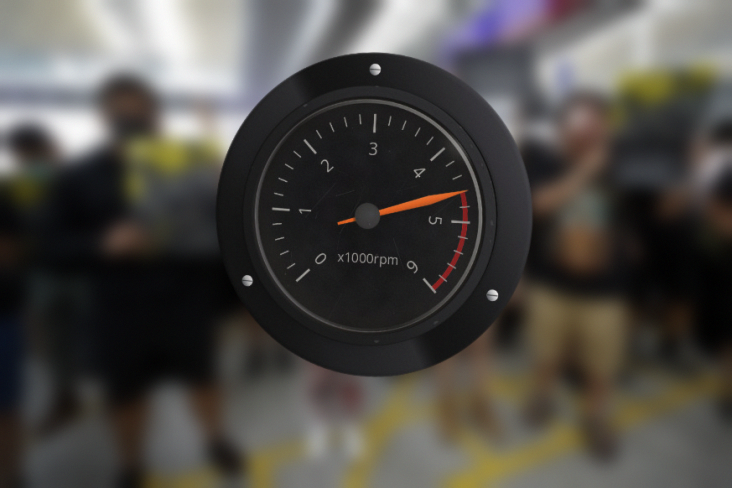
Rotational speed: 4600 rpm
